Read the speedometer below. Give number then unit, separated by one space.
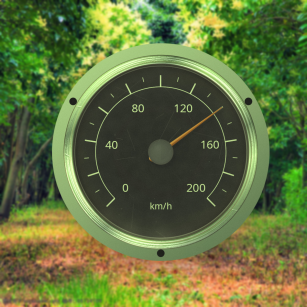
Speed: 140 km/h
